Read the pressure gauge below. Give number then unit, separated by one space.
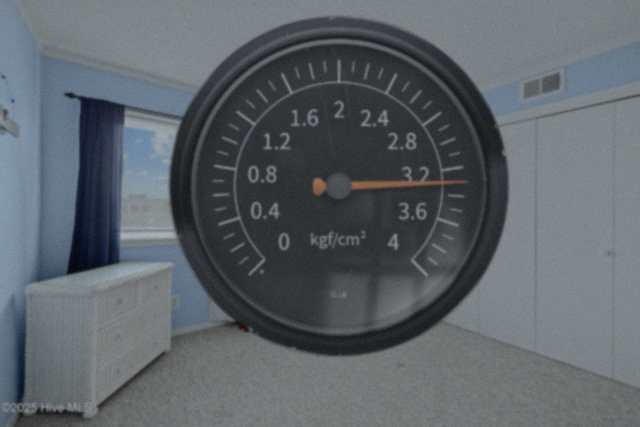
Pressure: 3.3 kg/cm²
